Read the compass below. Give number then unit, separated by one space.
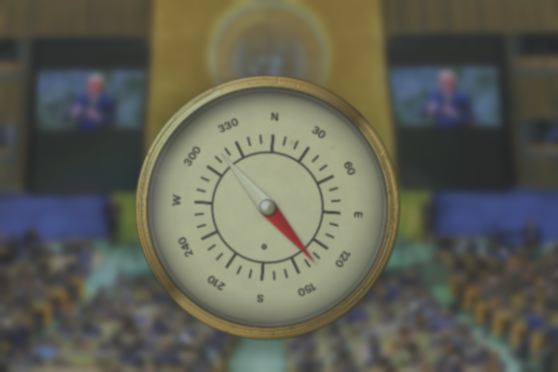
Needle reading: 135 °
